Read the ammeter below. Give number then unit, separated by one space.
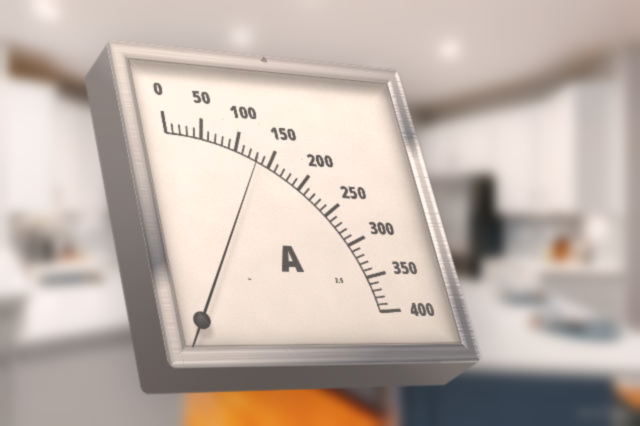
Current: 130 A
